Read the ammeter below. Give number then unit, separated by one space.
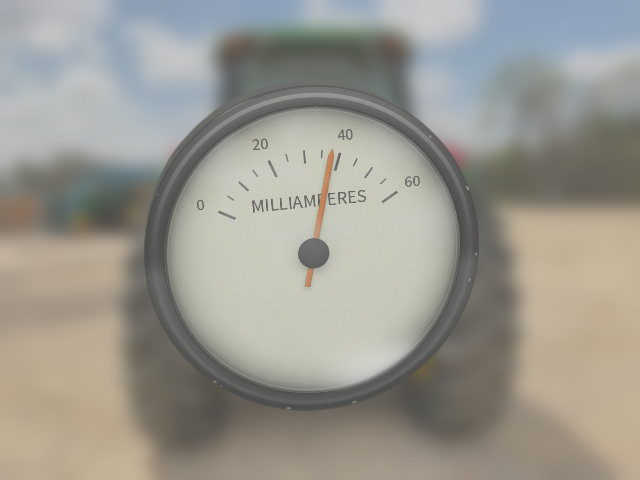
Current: 37.5 mA
